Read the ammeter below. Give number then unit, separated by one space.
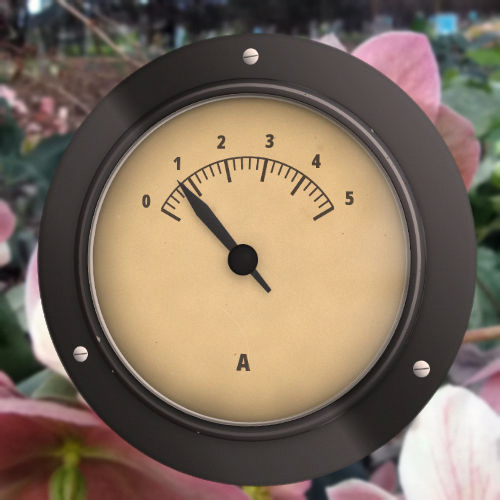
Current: 0.8 A
